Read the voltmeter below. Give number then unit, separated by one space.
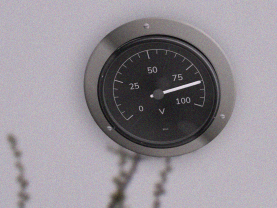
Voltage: 85 V
